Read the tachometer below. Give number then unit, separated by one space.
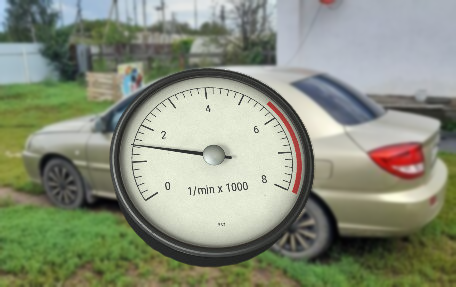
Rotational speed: 1400 rpm
